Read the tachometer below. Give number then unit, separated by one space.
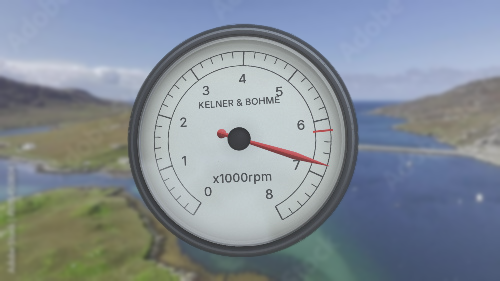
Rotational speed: 6800 rpm
